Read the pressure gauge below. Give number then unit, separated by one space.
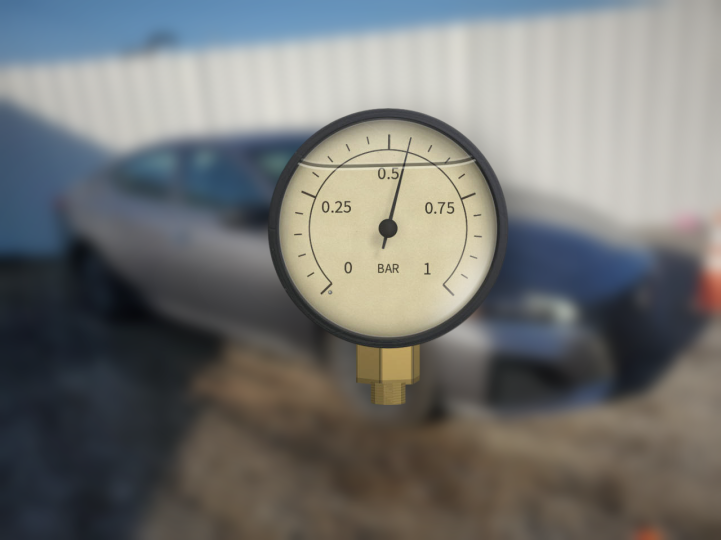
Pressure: 0.55 bar
